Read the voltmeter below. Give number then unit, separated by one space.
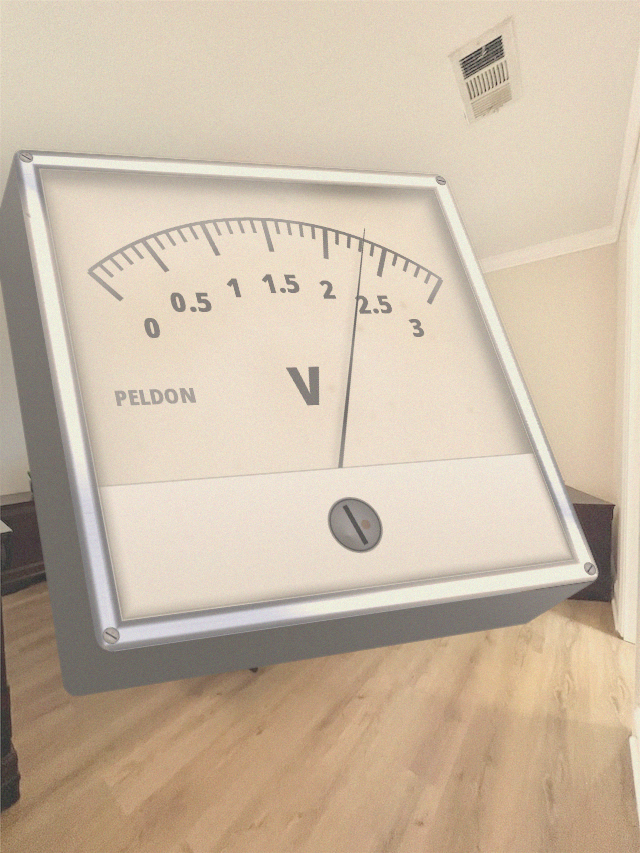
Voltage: 2.3 V
